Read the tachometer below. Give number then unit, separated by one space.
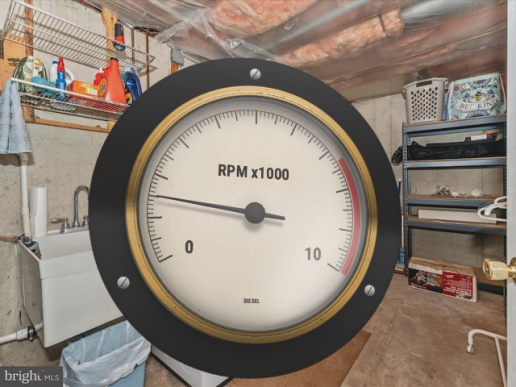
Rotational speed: 1500 rpm
